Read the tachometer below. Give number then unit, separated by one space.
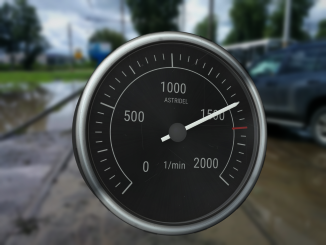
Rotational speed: 1500 rpm
